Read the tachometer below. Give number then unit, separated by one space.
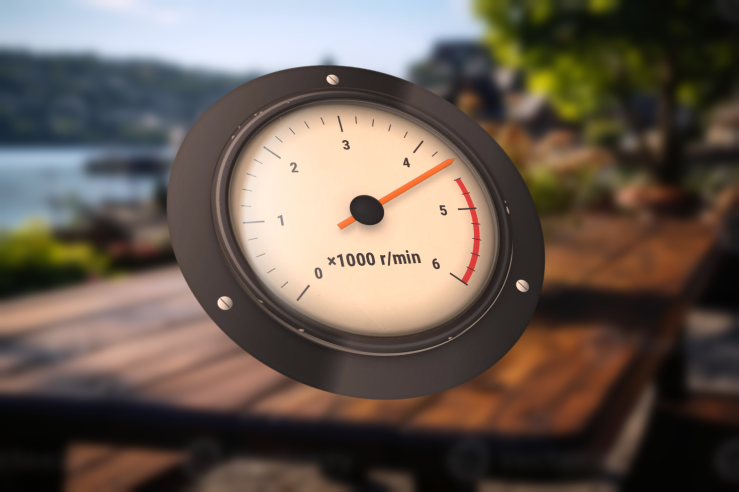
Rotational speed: 4400 rpm
